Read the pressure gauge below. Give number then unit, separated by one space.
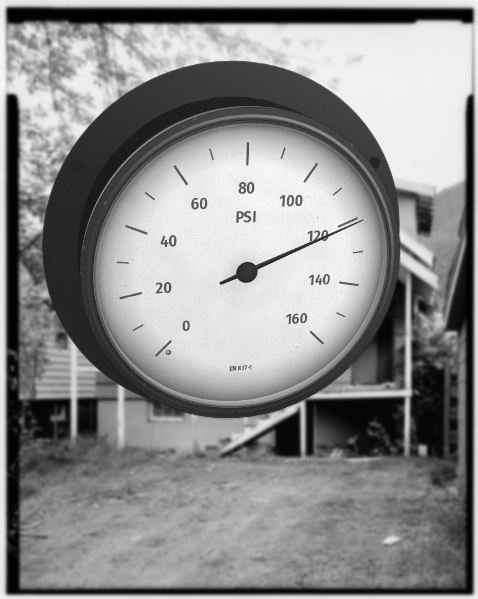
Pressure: 120 psi
